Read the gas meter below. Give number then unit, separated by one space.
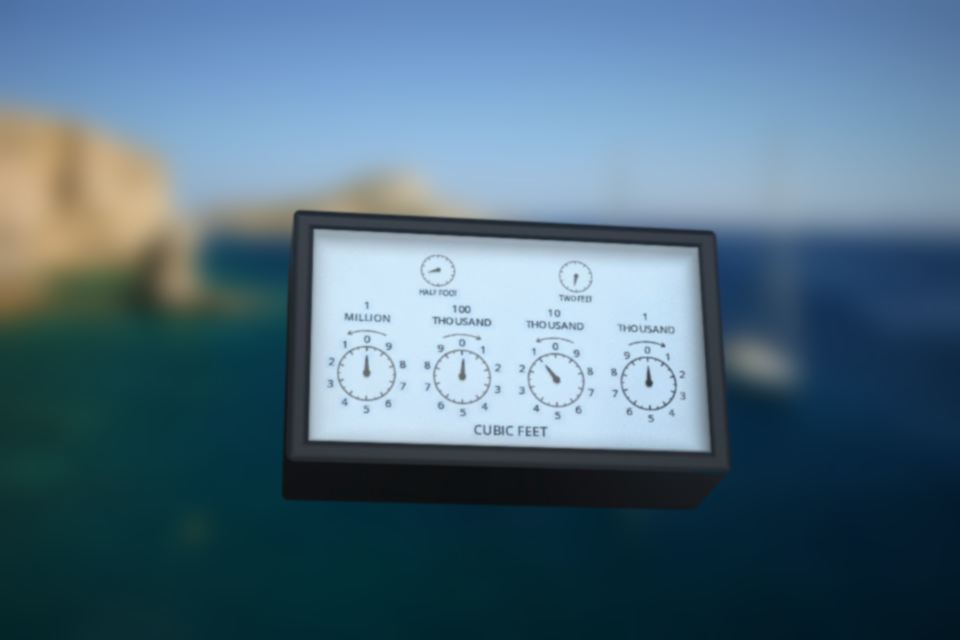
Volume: 1000 ft³
